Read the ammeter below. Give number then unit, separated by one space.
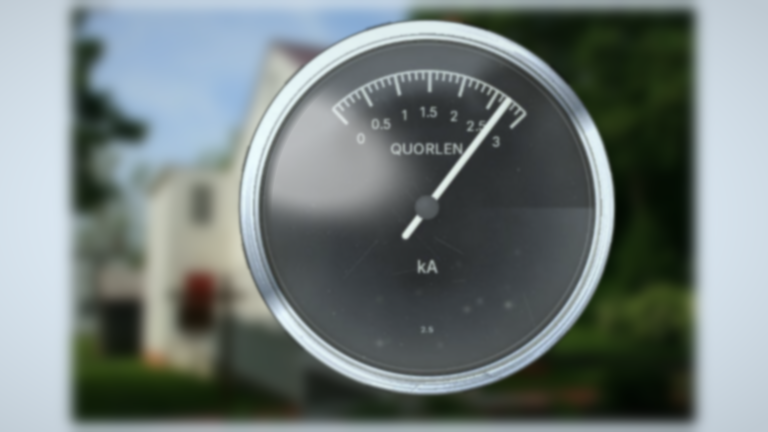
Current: 2.7 kA
